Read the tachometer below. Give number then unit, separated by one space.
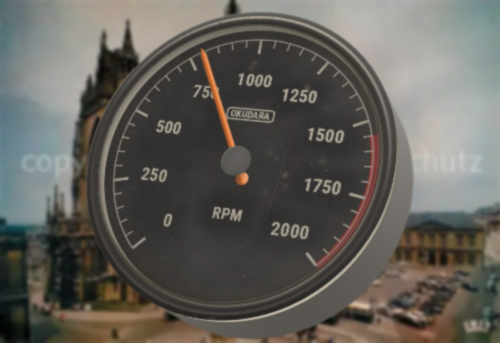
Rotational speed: 800 rpm
